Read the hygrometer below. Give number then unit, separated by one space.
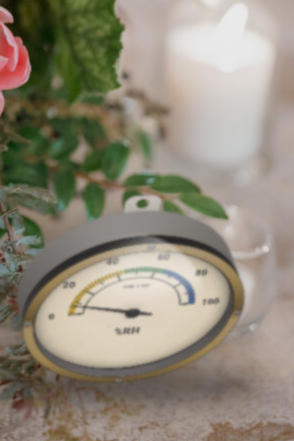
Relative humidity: 10 %
